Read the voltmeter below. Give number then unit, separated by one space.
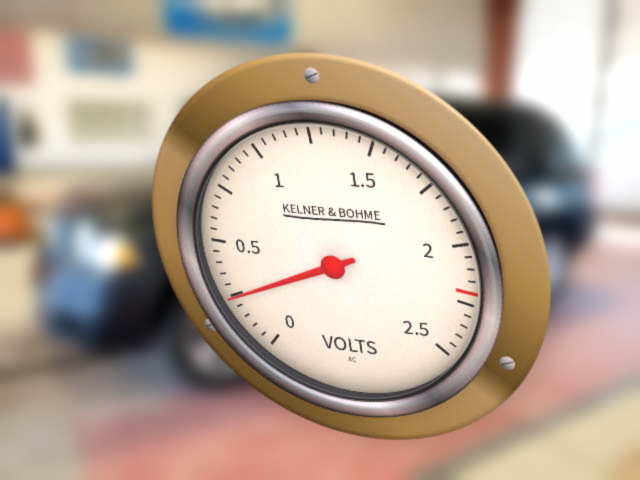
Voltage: 0.25 V
